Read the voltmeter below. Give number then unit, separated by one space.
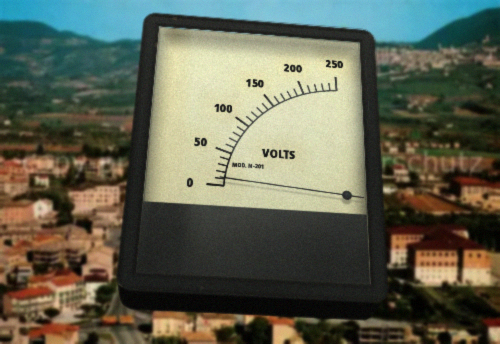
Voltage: 10 V
